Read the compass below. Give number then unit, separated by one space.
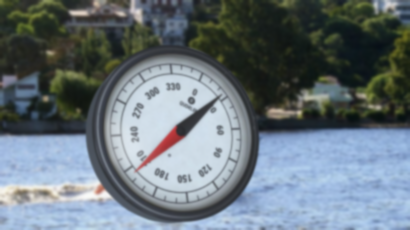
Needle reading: 205 °
